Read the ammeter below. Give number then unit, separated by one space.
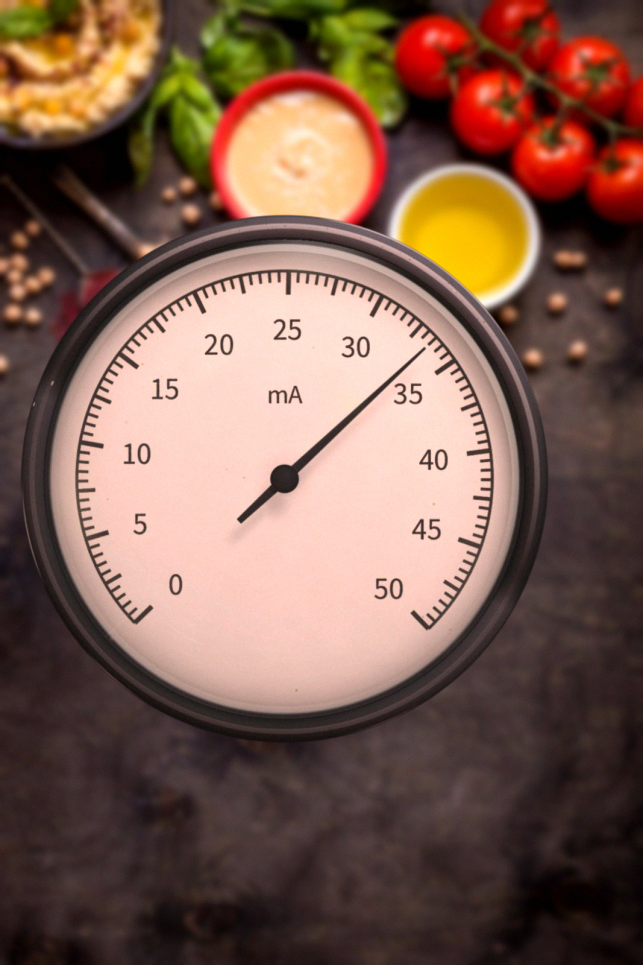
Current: 33.5 mA
